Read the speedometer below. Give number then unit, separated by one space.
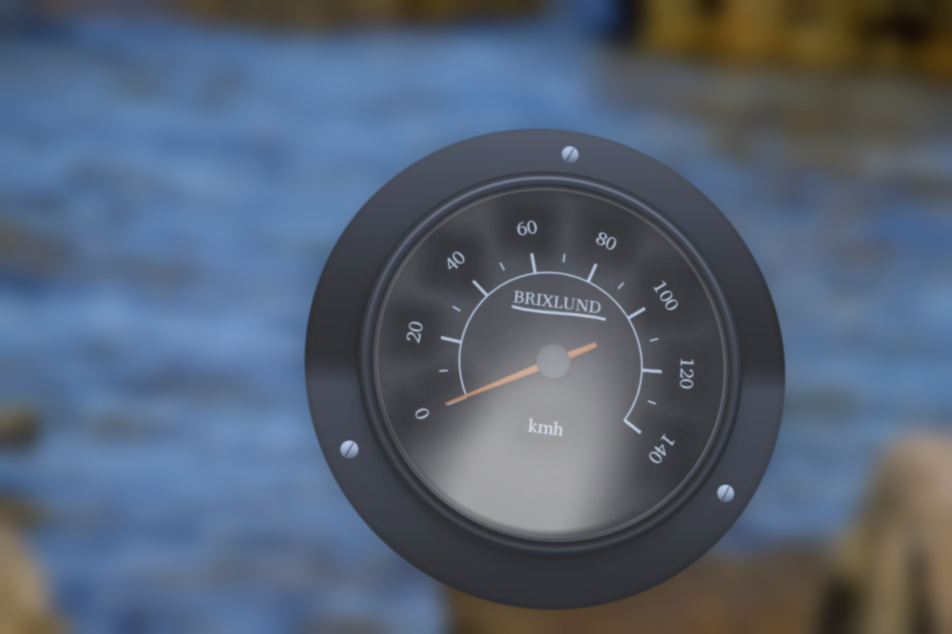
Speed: 0 km/h
